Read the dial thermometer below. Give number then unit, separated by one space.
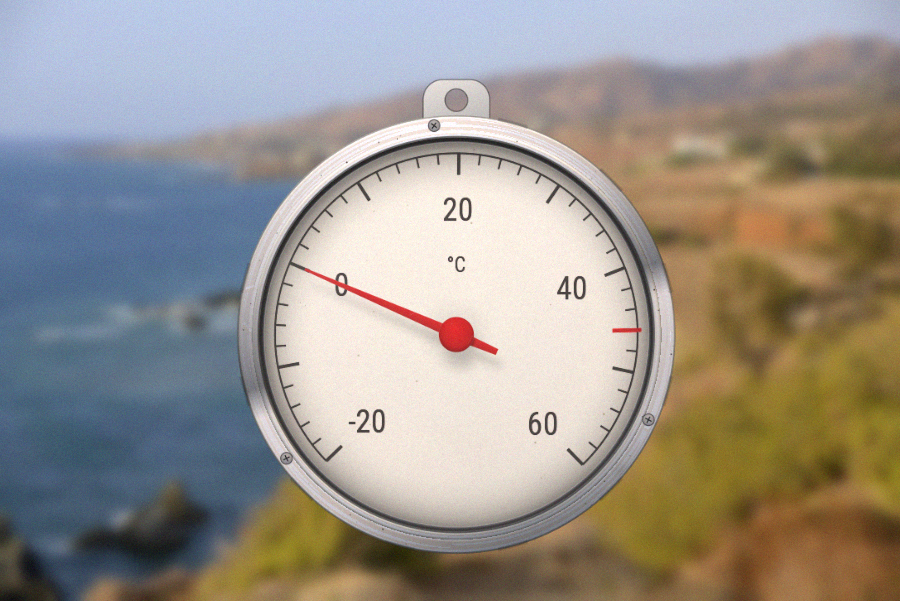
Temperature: 0 °C
